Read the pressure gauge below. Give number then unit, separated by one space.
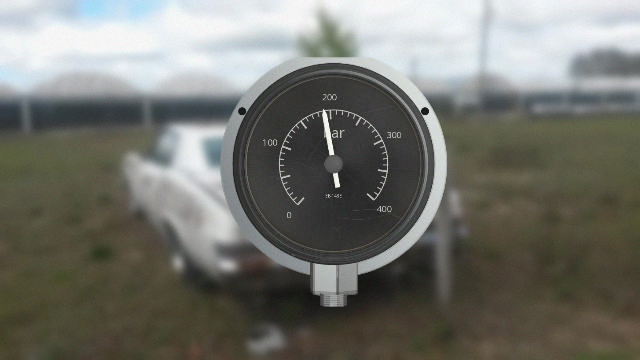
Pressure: 190 bar
